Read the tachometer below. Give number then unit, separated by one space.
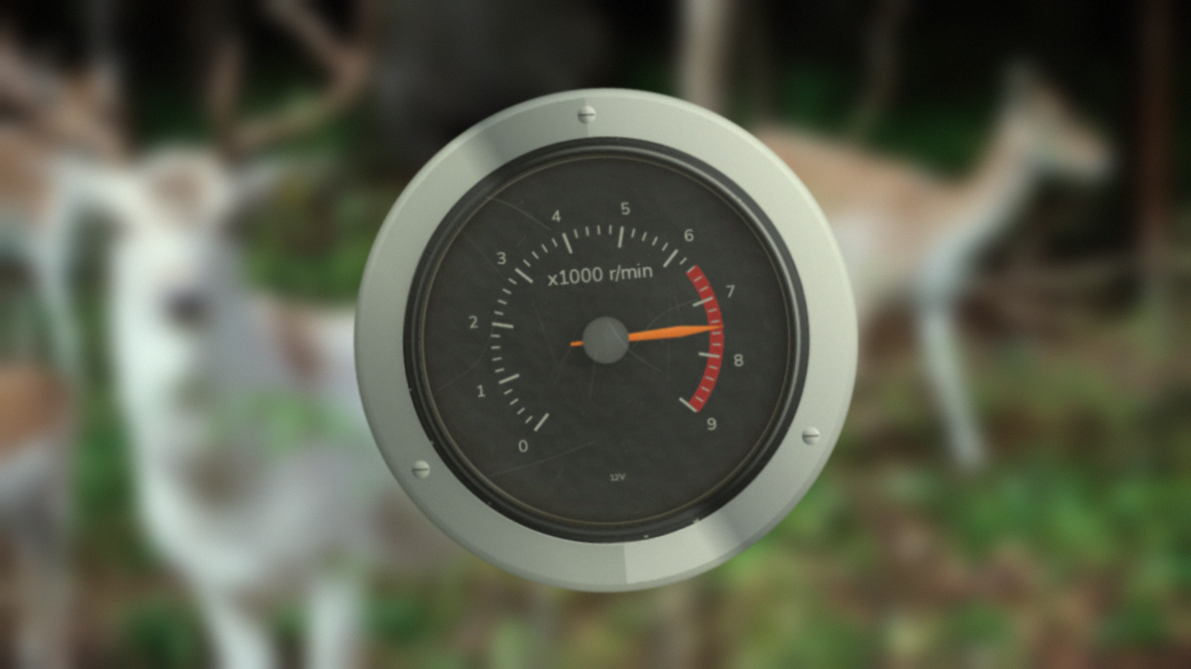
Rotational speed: 7500 rpm
